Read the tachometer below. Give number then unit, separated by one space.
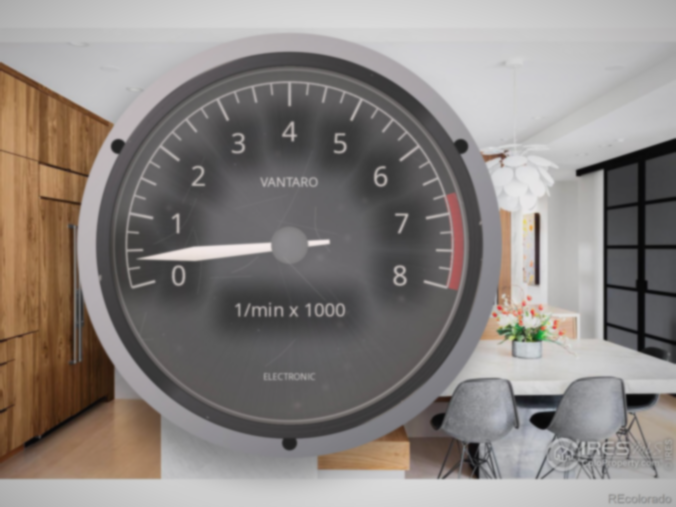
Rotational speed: 375 rpm
